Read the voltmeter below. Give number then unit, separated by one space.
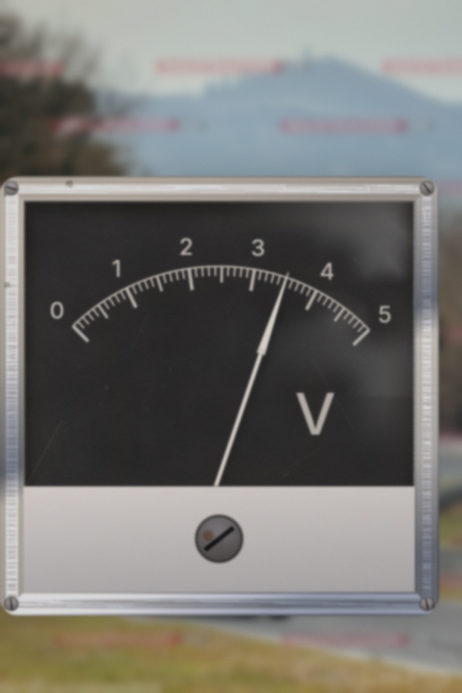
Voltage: 3.5 V
